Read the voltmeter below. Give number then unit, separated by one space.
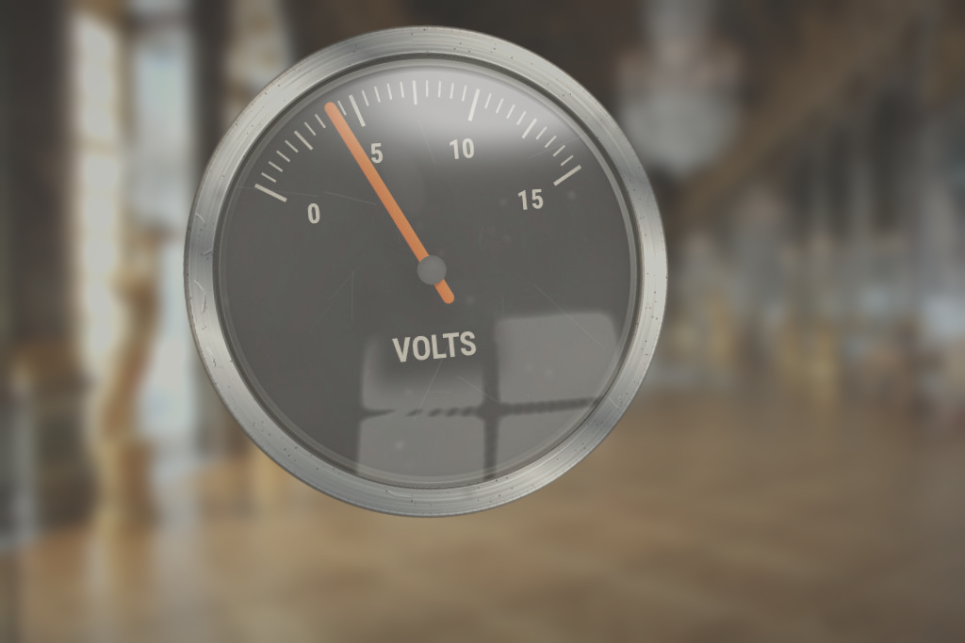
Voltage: 4 V
